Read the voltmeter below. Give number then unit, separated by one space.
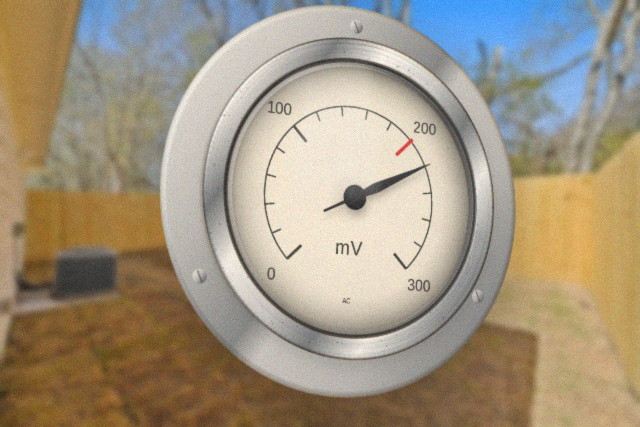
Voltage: 220 mV
